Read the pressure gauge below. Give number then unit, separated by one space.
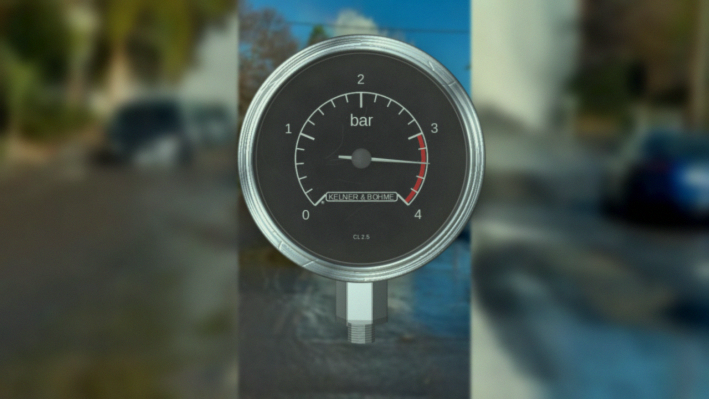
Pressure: 3.4 bar
